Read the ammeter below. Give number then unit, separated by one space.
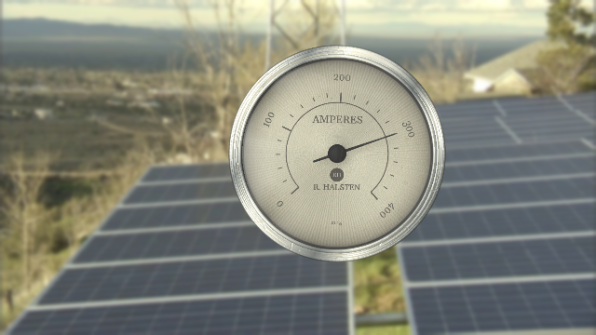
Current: 300 A
